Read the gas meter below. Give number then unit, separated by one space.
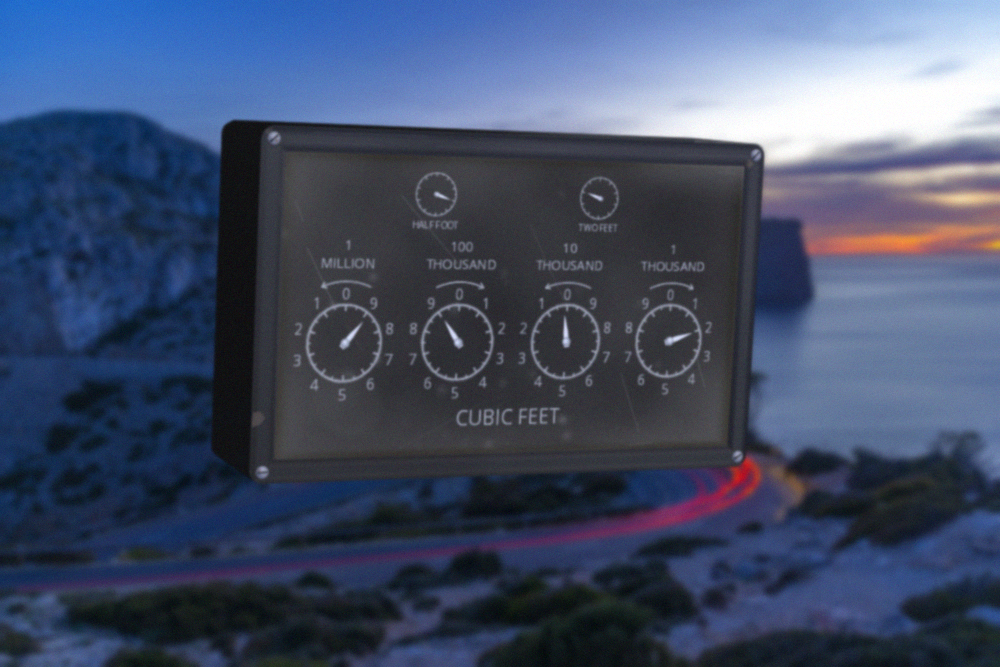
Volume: 890200 ft³
